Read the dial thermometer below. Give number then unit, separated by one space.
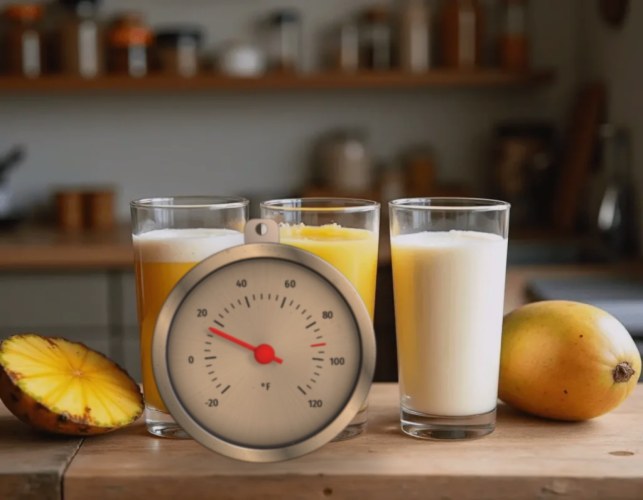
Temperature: 16 °F
